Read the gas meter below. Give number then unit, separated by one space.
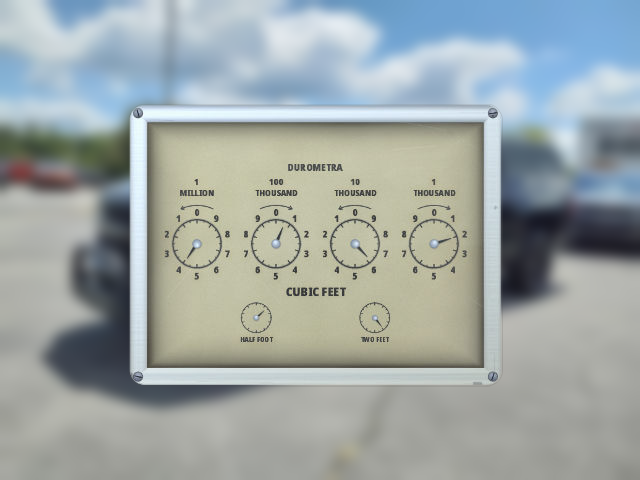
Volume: 406200 ft³
